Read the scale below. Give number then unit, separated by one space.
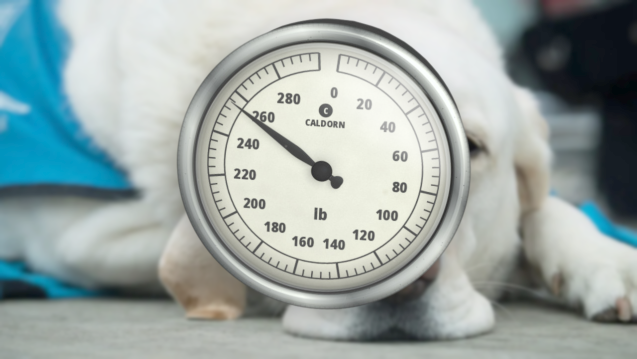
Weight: 256 lb
